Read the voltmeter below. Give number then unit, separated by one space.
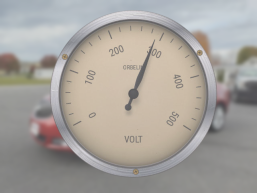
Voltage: 290 V
